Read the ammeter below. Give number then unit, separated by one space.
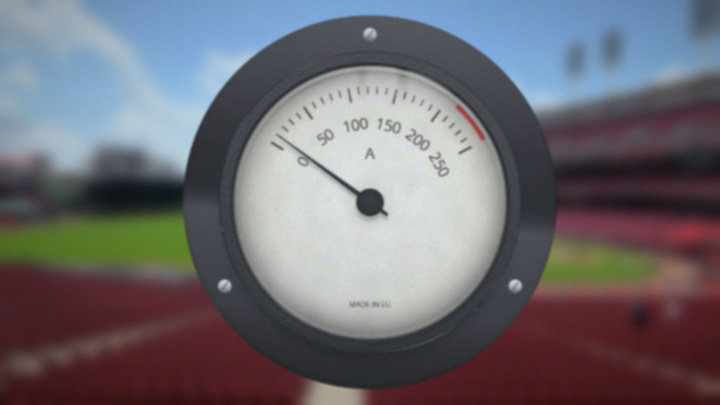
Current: 10 A
